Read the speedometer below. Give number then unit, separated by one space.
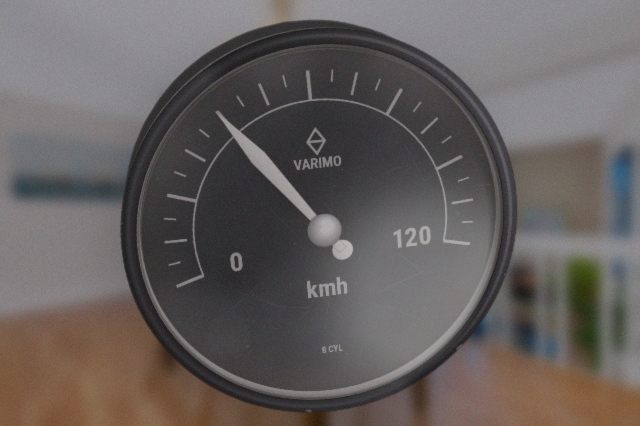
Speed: 40 km/h
